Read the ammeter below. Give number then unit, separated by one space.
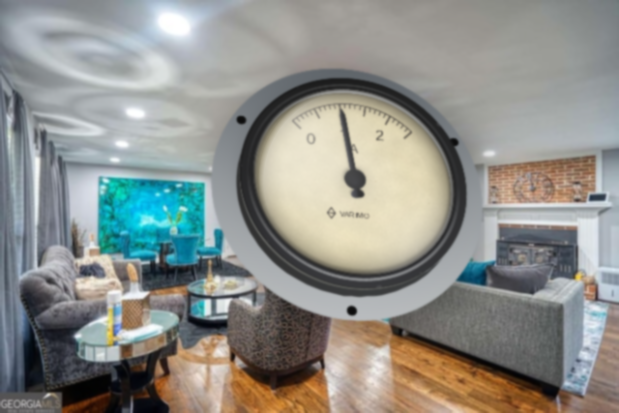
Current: 1 A
